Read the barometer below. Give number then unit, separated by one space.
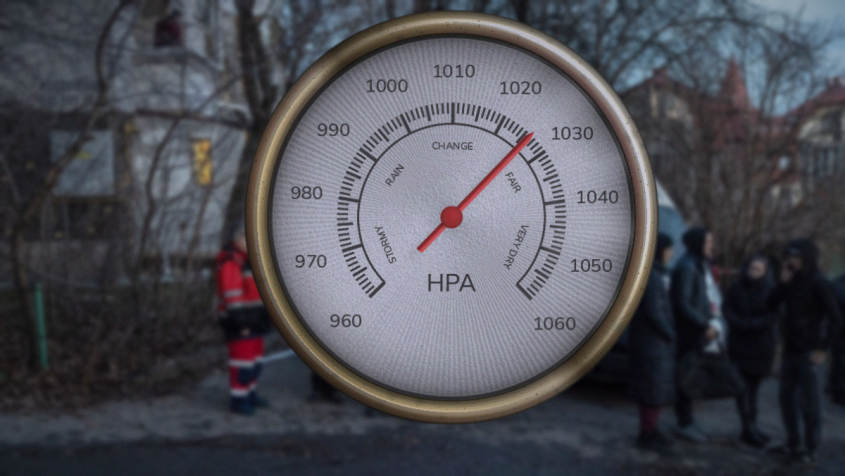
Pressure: 1026 hPa
